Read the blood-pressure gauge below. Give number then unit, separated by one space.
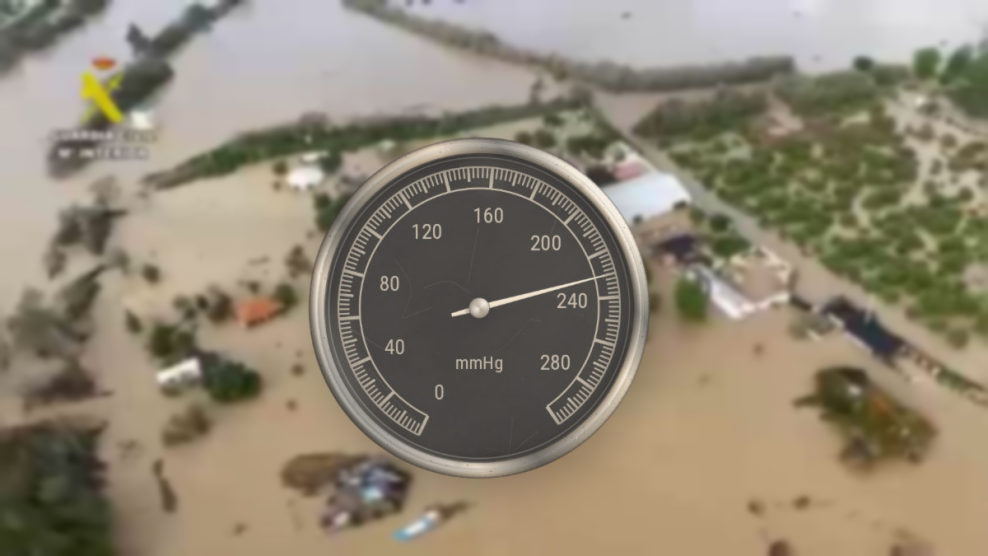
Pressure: 230 mmHg
